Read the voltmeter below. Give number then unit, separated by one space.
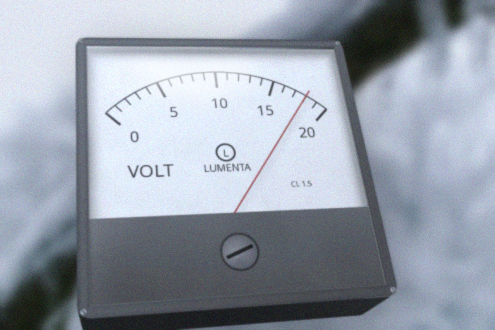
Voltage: 18 V
